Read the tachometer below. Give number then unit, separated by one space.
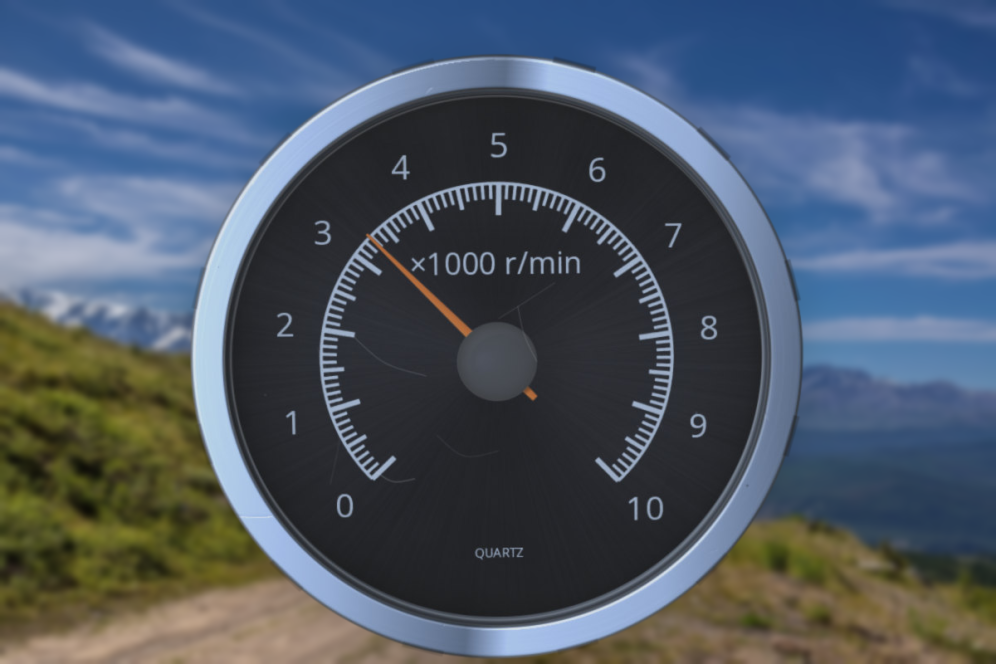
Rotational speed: 3300 rpm
